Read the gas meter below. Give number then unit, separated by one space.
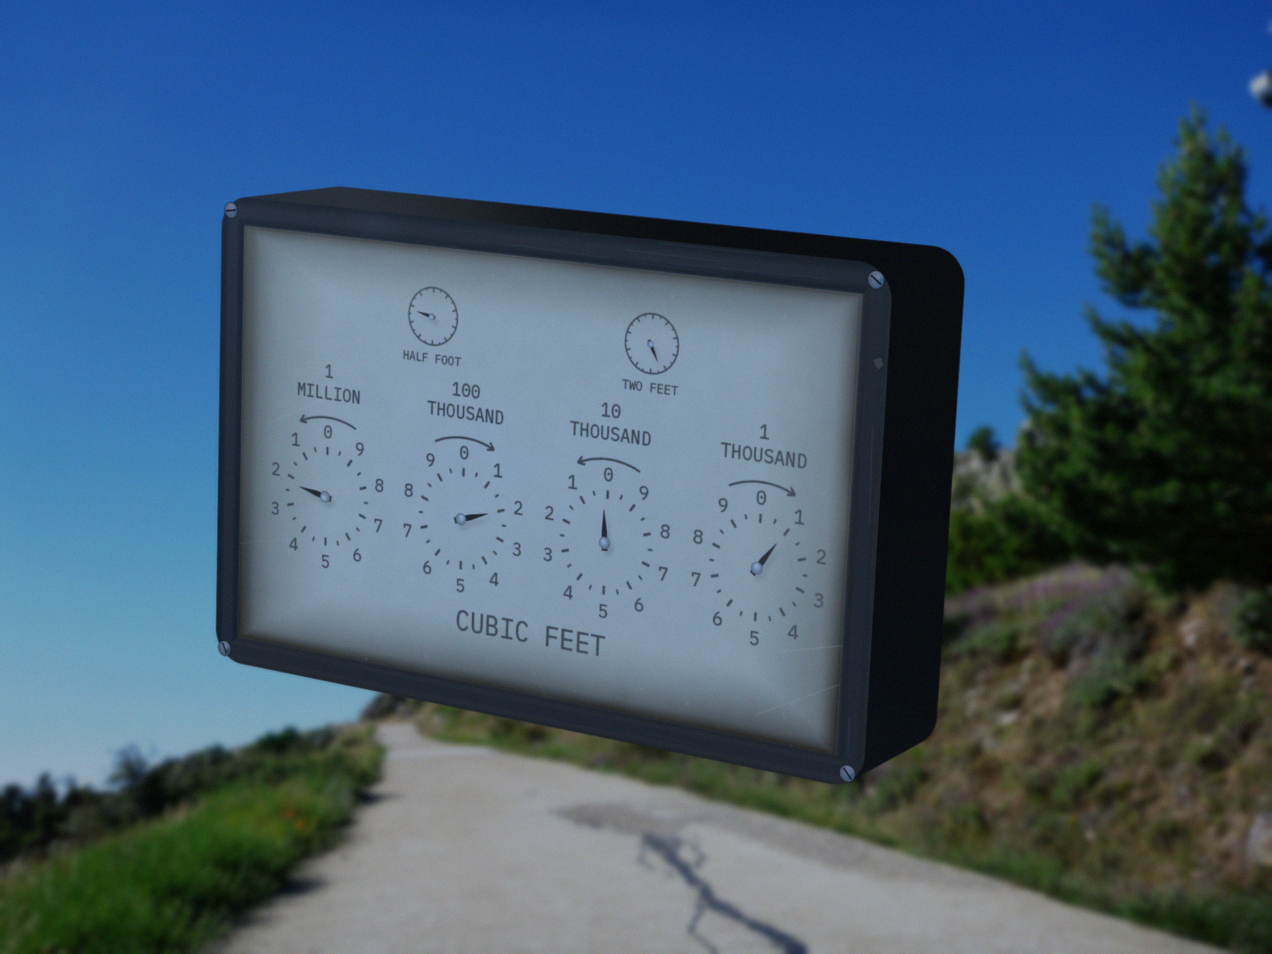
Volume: 220100 ft³
